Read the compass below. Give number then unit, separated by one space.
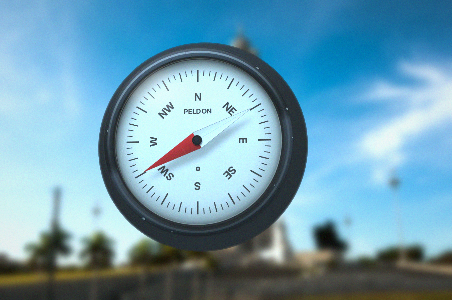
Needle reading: 240 °
